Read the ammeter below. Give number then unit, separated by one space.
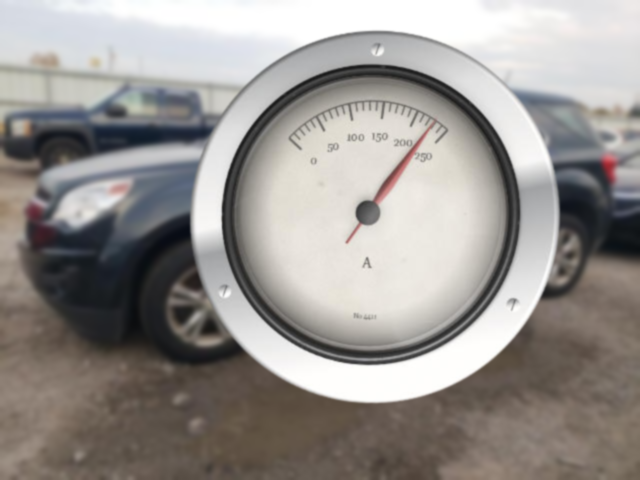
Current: 230 A
